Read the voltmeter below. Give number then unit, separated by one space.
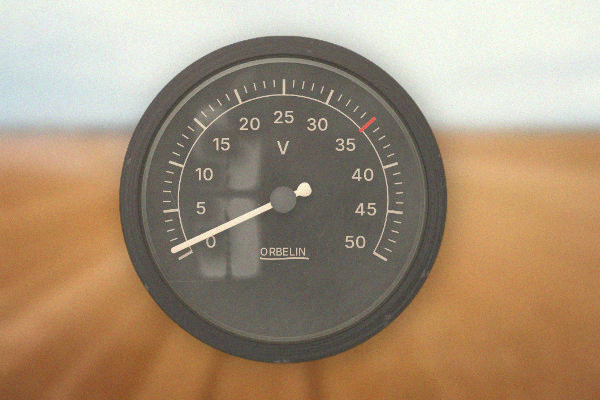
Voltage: 1 V
